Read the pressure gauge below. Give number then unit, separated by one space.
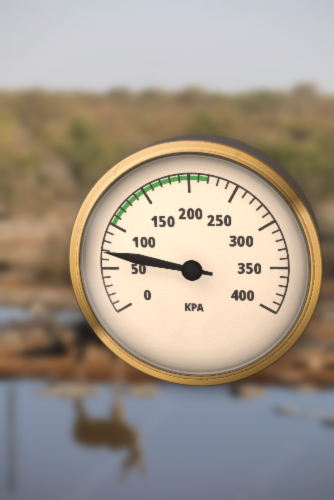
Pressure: 70 kPa
